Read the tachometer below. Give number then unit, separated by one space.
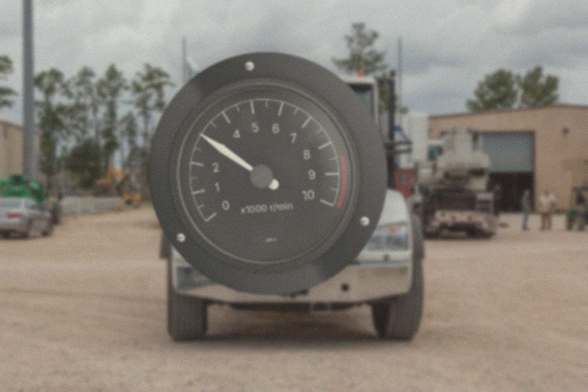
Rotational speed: 3000 rpm
